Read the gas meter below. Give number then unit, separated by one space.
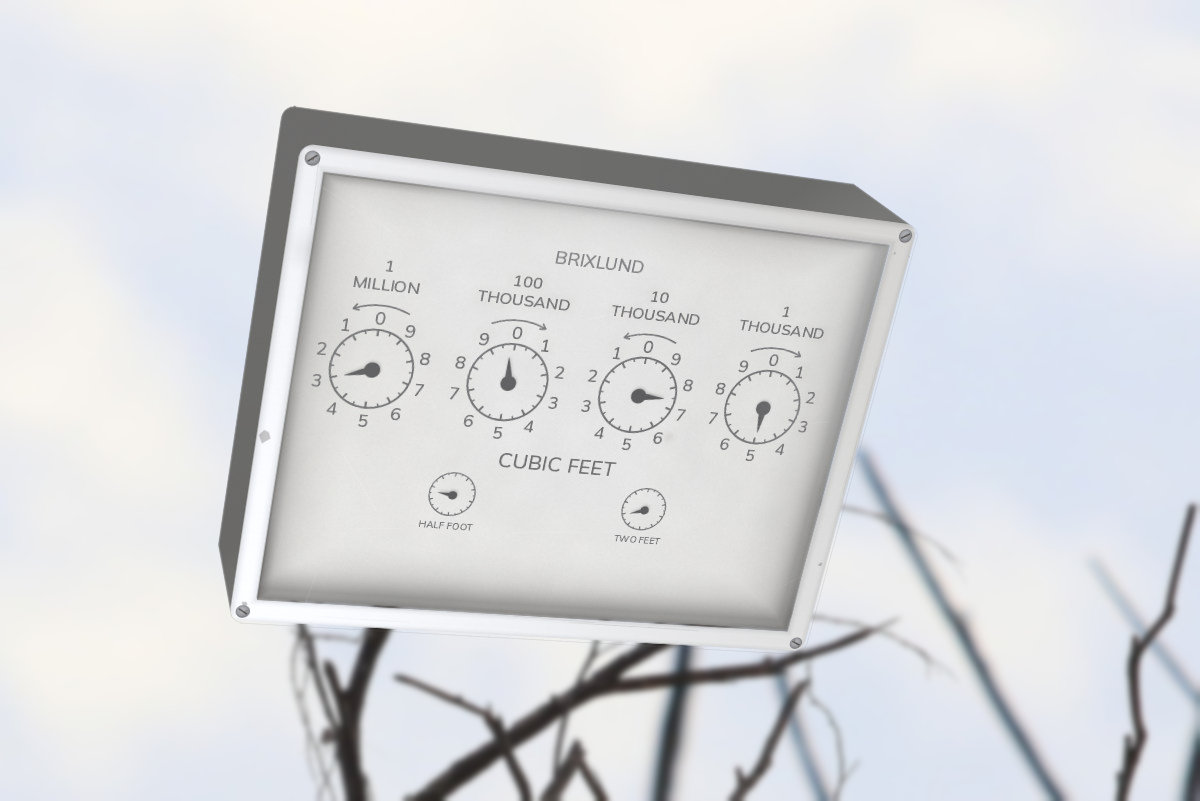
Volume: 297500 ft³
